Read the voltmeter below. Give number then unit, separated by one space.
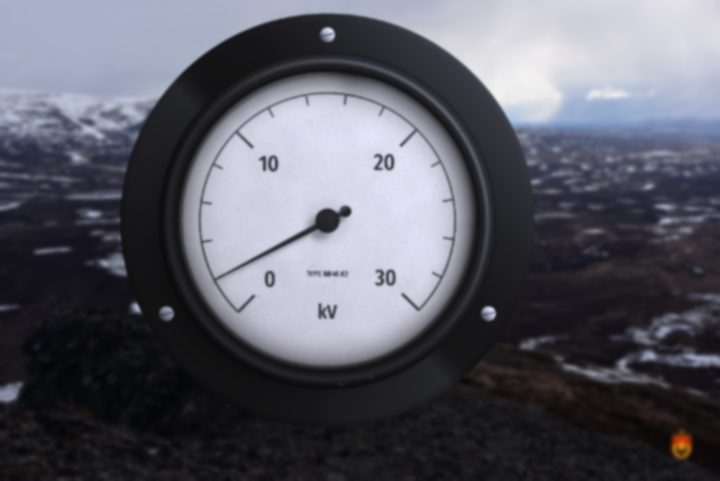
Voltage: 2 kV
